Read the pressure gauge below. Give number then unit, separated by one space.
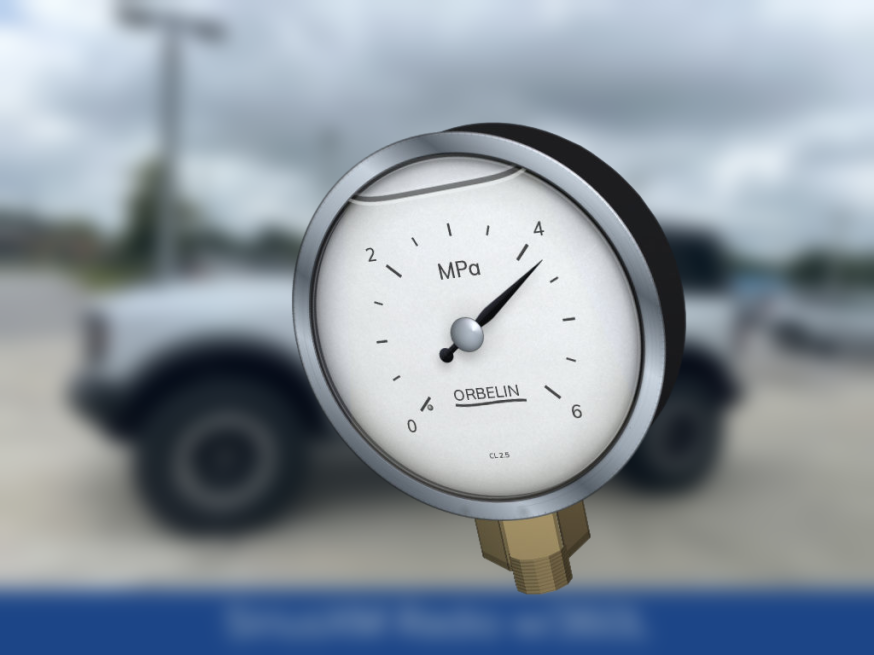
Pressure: 4.25 MPa
